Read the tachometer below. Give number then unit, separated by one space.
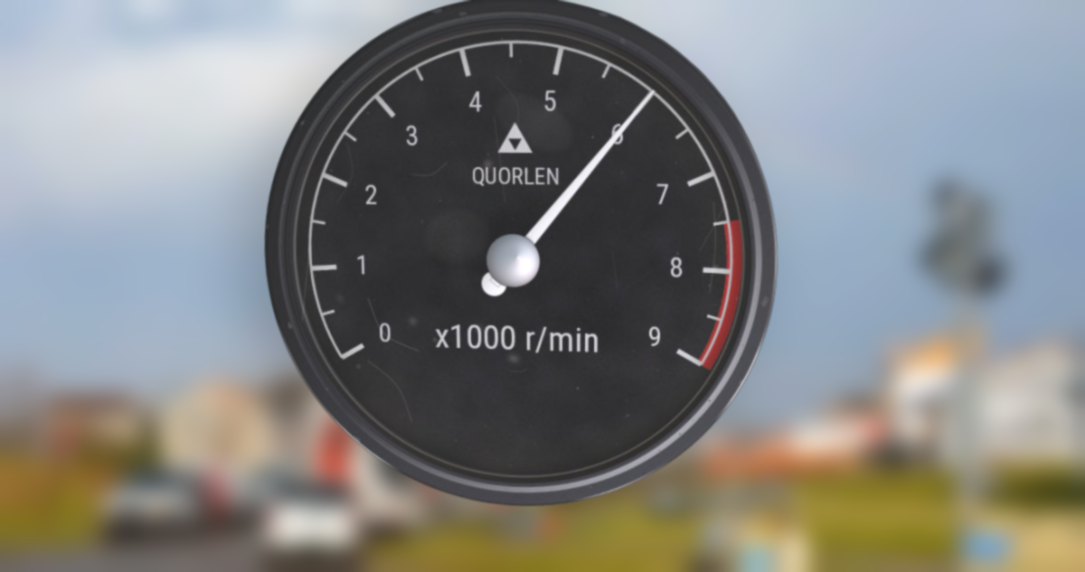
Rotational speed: 6000 rpm
